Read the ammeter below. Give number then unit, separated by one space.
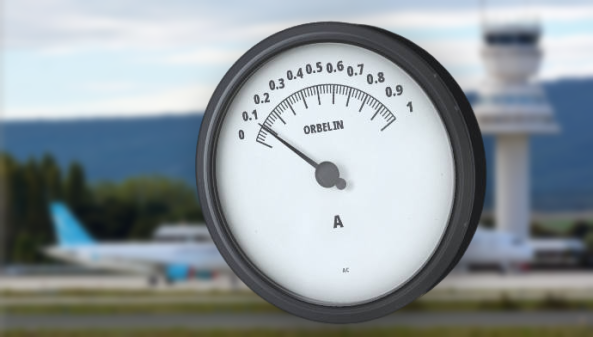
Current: 0.1 A
